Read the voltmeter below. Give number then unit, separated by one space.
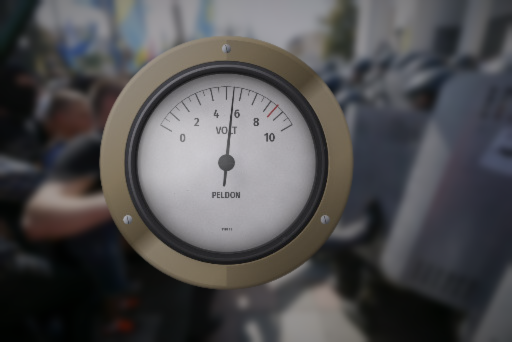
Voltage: 5.5 V
